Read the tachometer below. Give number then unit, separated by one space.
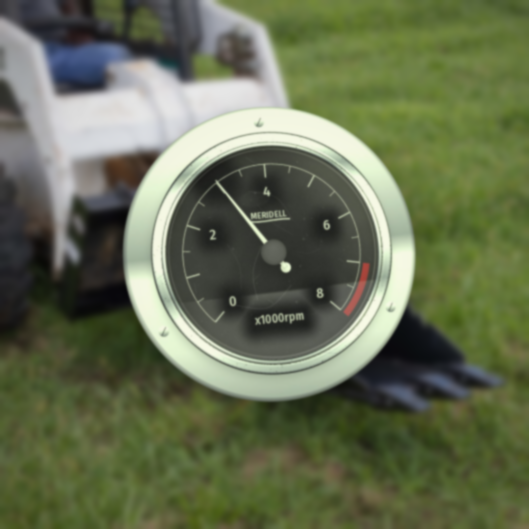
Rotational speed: 3000 rpm
